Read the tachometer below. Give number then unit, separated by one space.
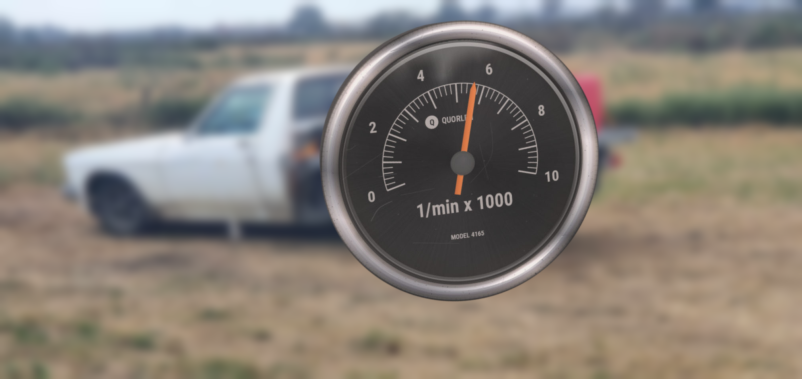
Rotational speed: 5600 rpm
